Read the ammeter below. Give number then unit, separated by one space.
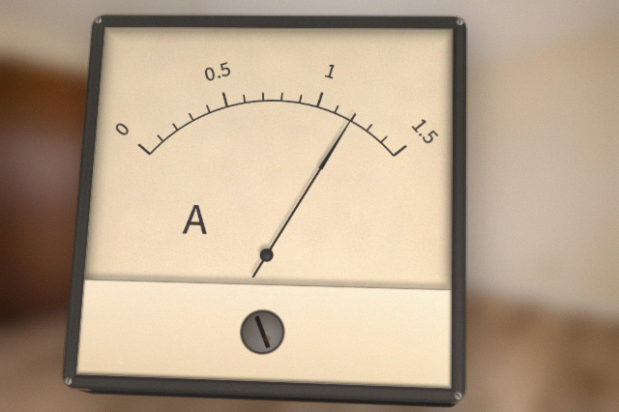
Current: 1.2 A
